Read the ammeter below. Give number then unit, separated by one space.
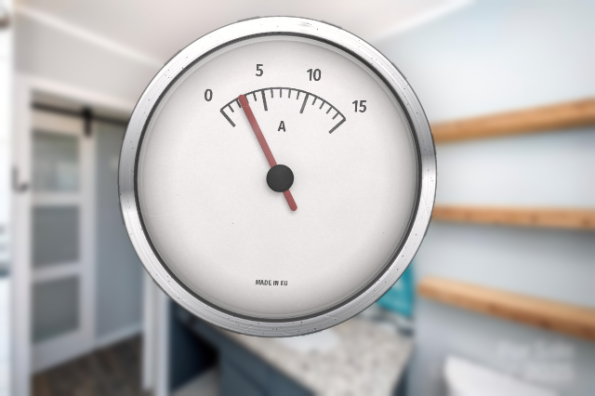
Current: 2.5 A
